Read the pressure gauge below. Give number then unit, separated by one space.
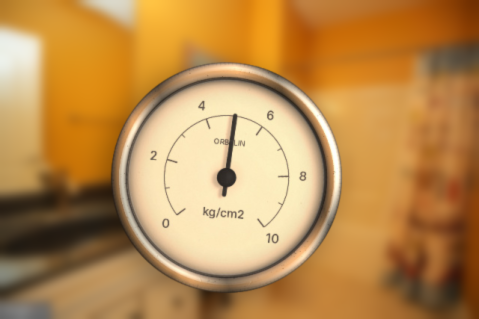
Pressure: 5 kg/cm²
